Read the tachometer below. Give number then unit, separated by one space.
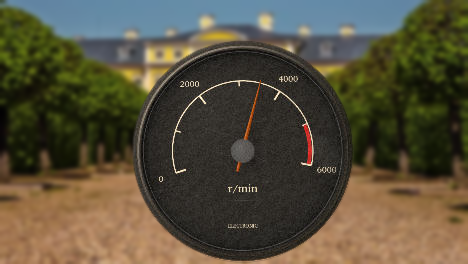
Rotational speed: 3500 rpm
